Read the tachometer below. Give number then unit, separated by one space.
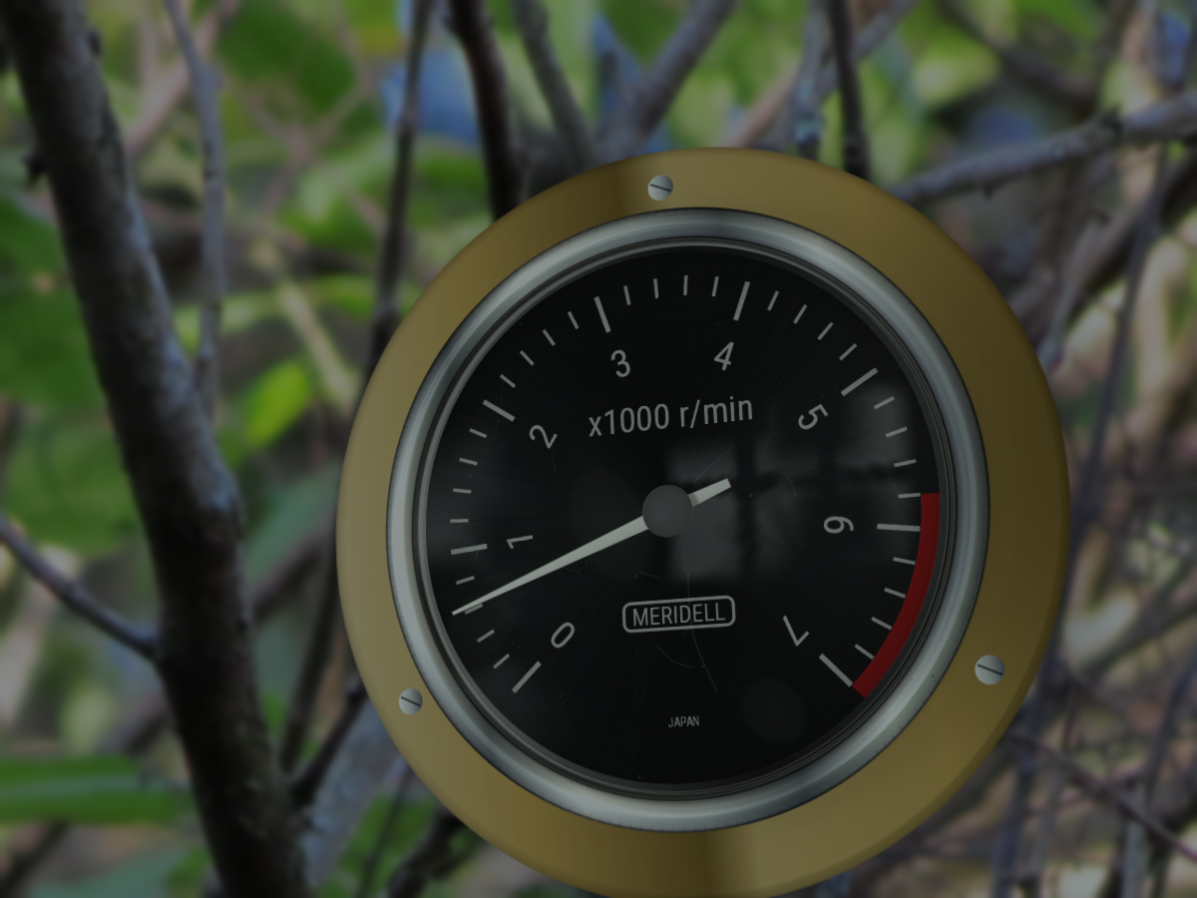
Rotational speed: 600 rpm
